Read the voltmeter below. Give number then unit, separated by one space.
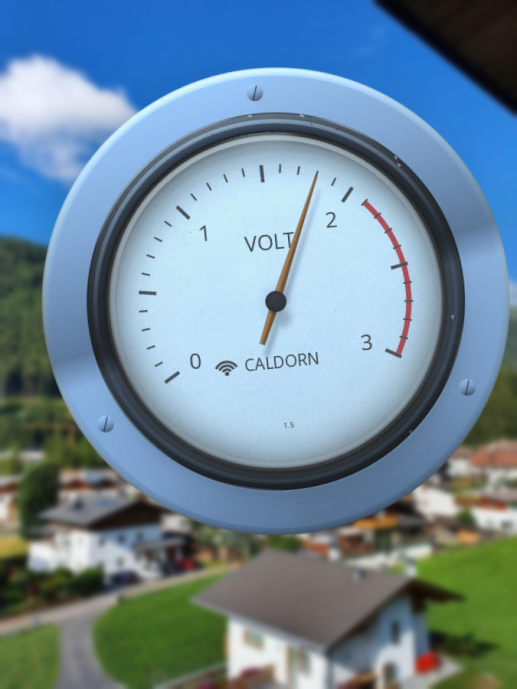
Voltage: 1.8 V
